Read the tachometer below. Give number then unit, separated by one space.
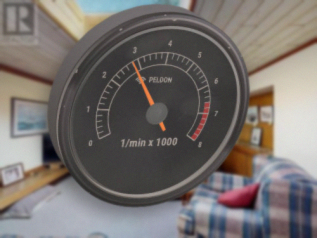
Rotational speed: 2800 rpm
